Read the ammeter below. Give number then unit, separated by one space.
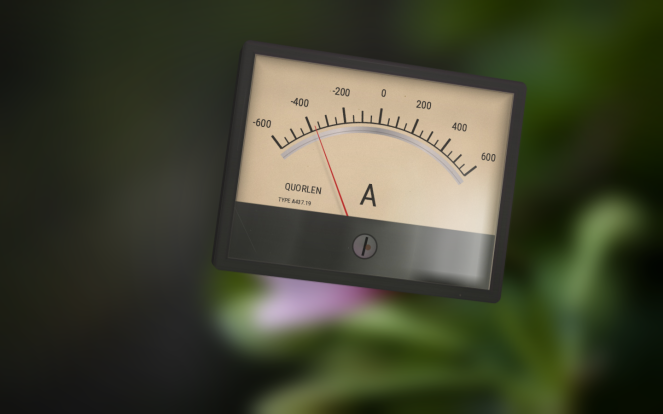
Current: -375 A
